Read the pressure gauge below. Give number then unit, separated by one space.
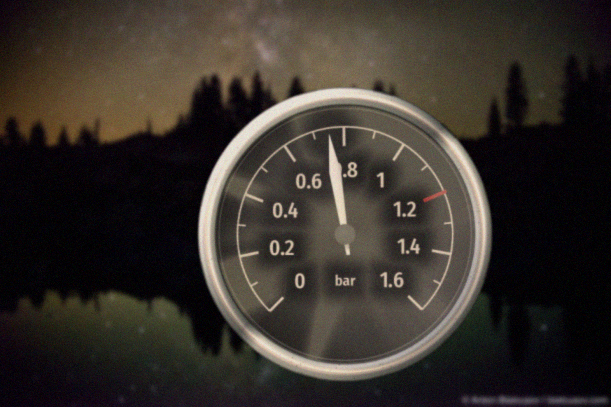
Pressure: 0.75 bar
